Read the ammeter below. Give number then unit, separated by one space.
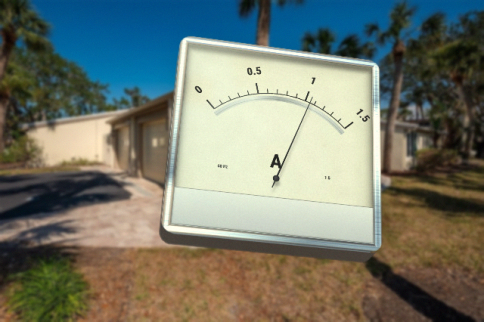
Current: 1.05 A
